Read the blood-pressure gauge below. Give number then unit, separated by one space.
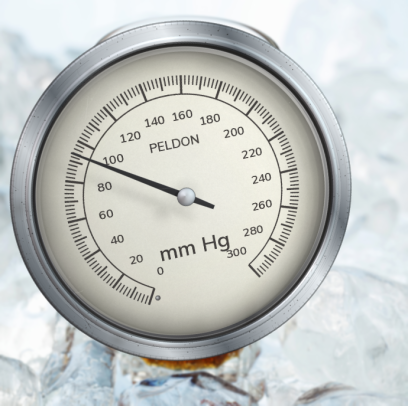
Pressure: 94 mmHg
